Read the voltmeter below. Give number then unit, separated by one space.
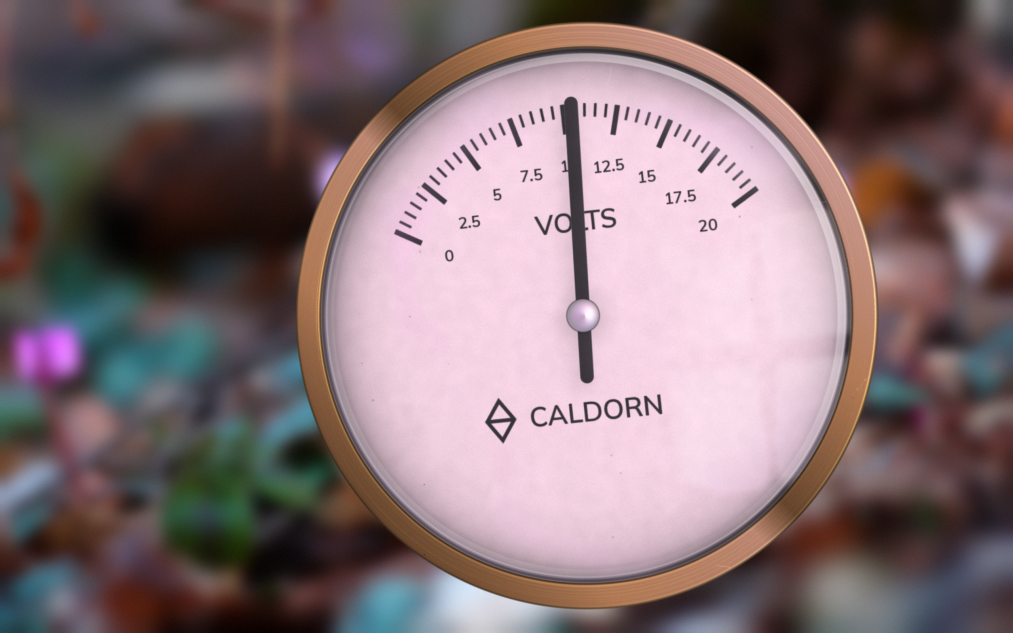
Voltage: 10.5 V
